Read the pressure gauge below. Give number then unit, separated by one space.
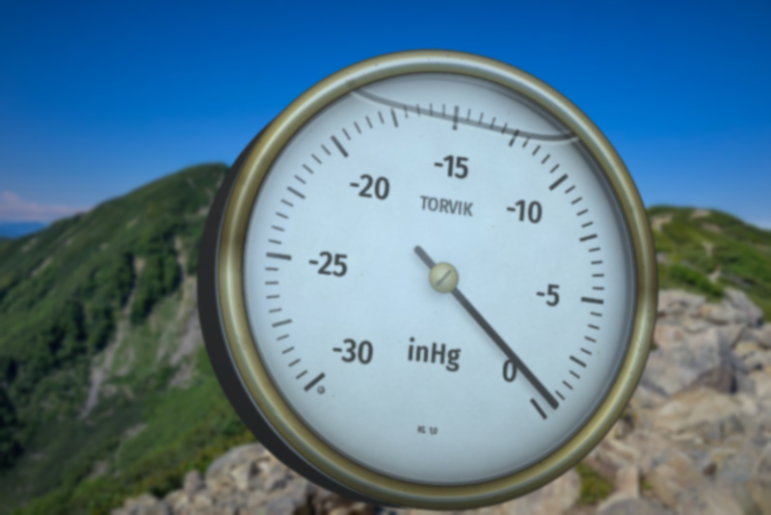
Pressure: -0.5 inHg
